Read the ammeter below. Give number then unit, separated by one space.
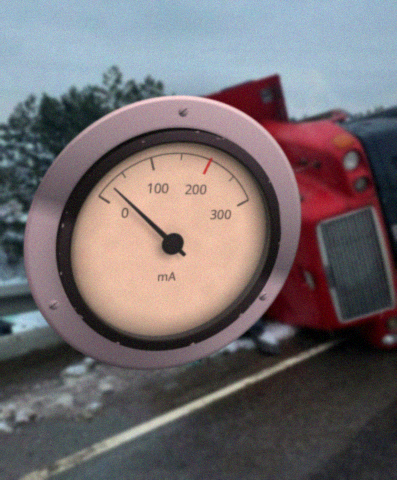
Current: 25 mA
